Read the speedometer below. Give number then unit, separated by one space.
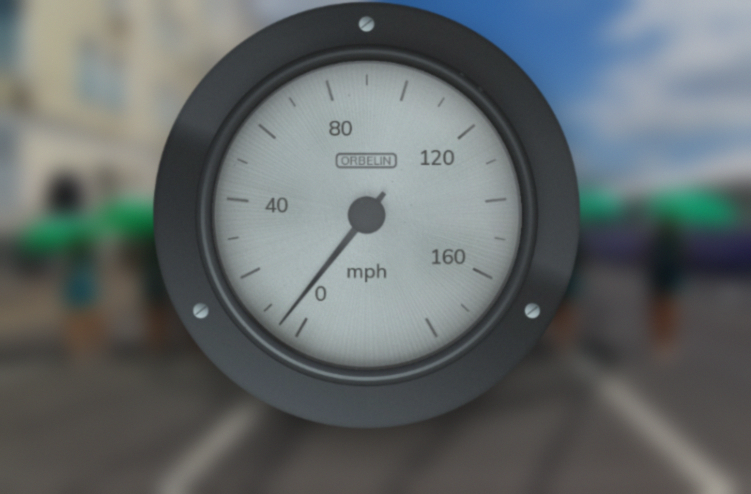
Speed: 5 mph
